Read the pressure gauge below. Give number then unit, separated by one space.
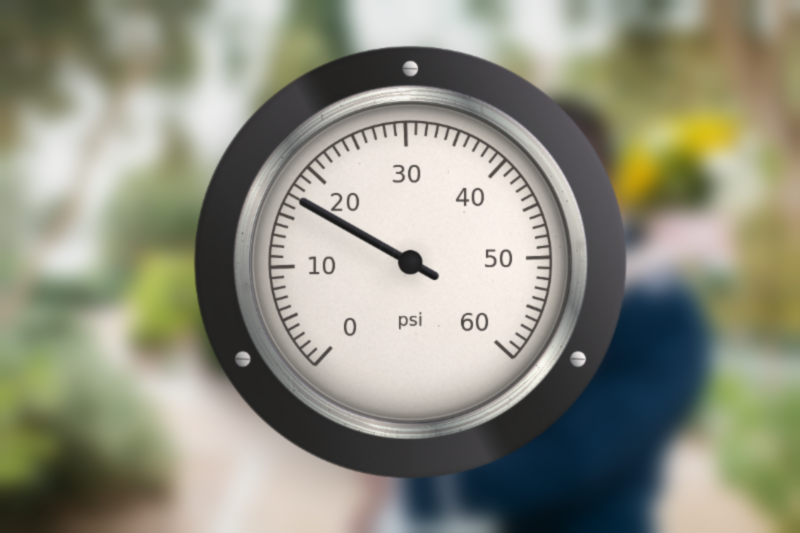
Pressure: 17 psi
